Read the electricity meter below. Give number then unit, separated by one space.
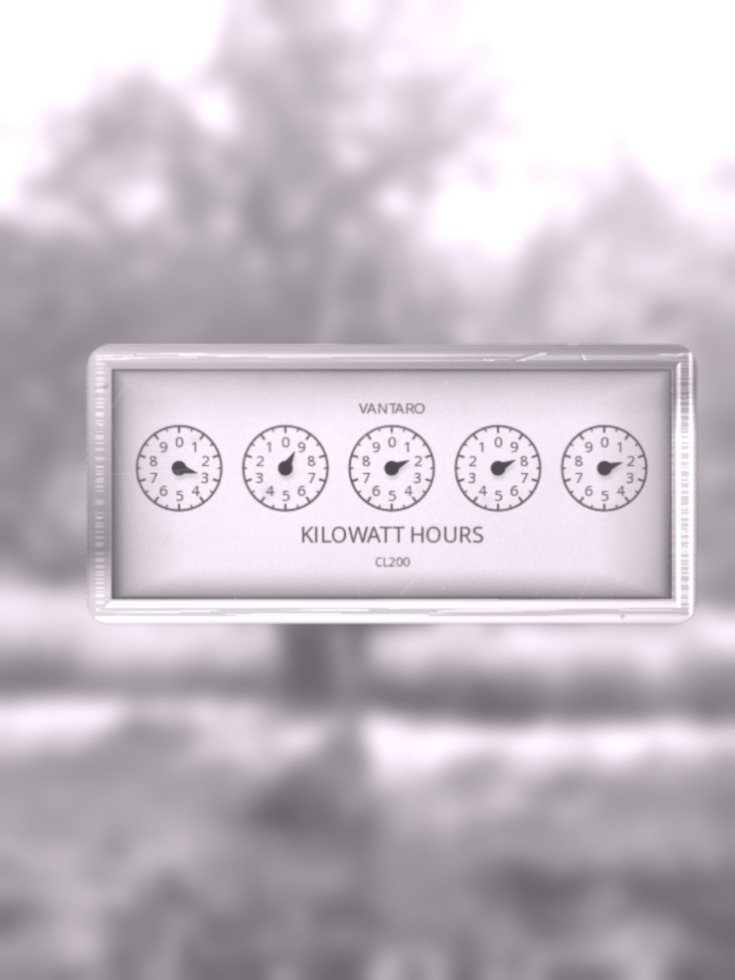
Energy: 29182 kWh
